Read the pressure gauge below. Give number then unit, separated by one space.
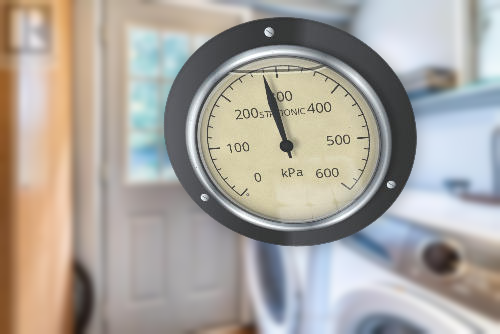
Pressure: 280 kPa
